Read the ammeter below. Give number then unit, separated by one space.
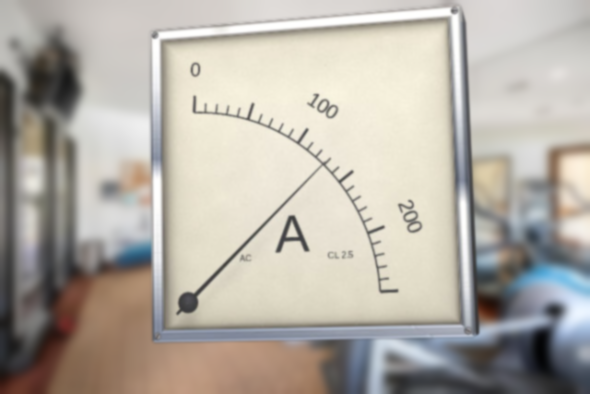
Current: 130 A
